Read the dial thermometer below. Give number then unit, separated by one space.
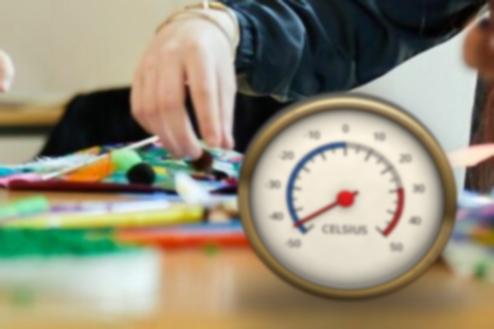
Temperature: -45 °C
